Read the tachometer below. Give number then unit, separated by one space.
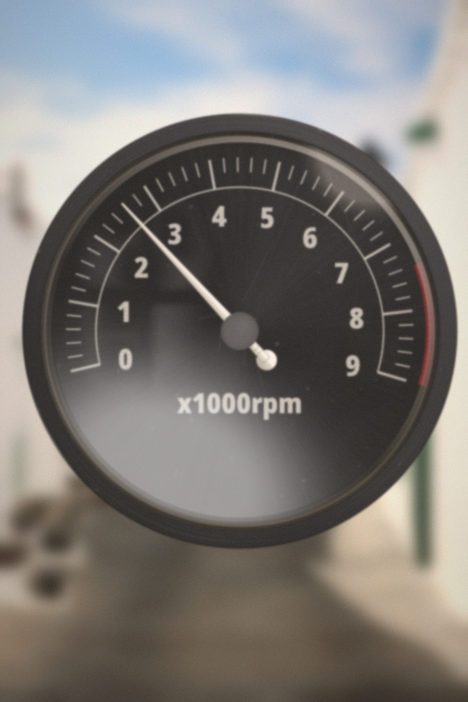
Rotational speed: 2600 rpm
